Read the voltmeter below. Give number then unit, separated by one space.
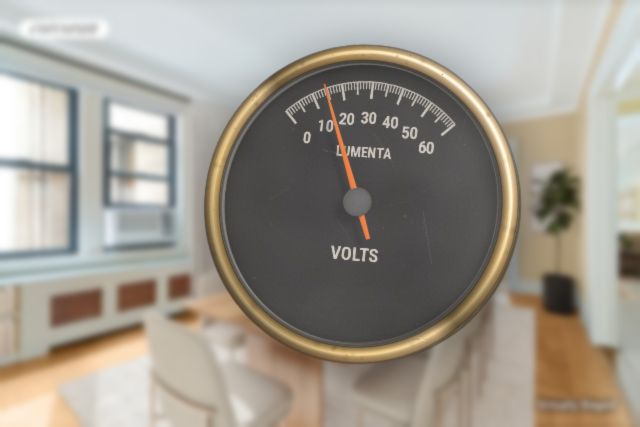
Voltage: 15 V
